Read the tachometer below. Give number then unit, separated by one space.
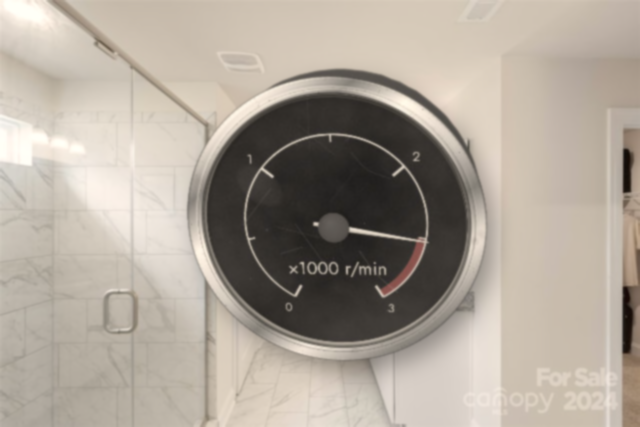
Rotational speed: 2500 rpm
